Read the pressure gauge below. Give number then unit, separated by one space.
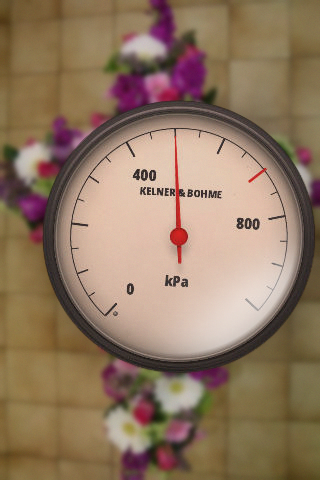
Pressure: 500 kPa
